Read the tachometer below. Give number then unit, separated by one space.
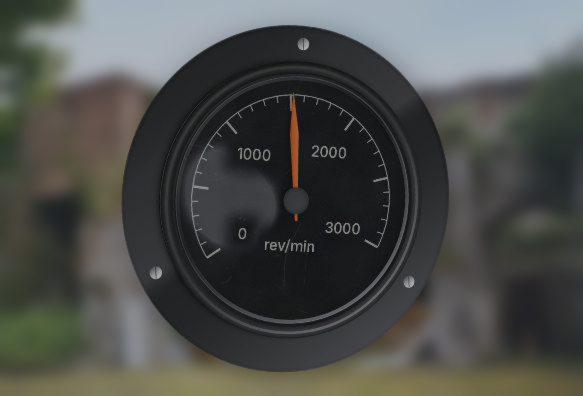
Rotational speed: 1500 rpm
